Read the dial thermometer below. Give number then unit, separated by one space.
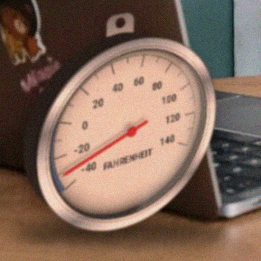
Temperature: -30 °F
